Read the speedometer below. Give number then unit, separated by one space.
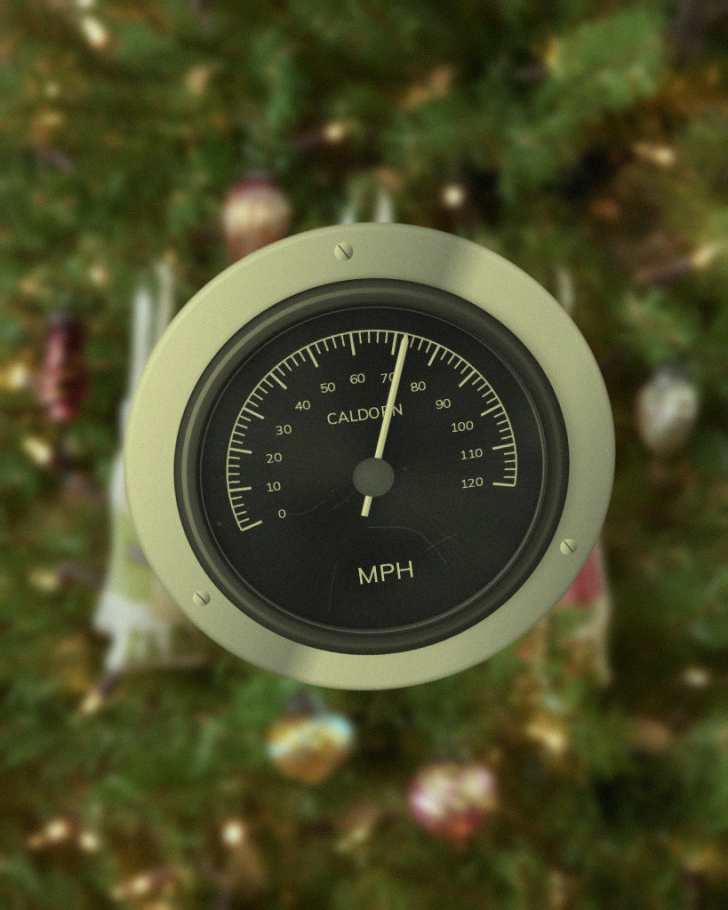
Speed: 72 mph
